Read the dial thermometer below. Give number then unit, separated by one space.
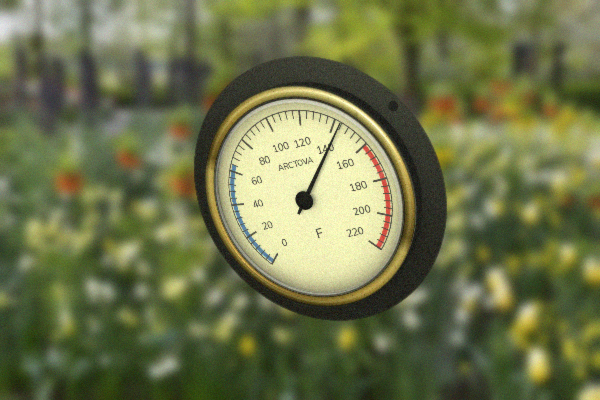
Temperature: 144 °F
